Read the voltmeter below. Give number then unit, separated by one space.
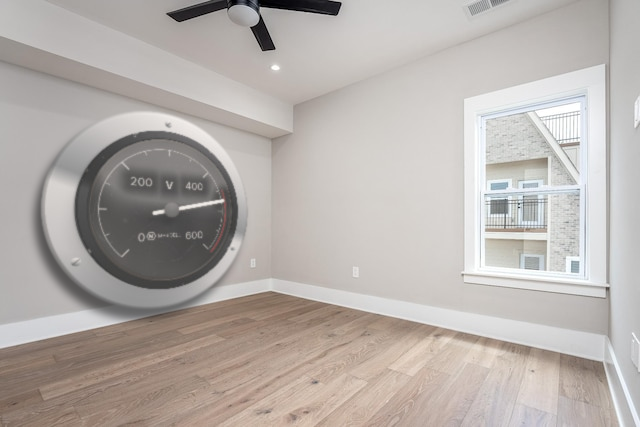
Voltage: 475 V
